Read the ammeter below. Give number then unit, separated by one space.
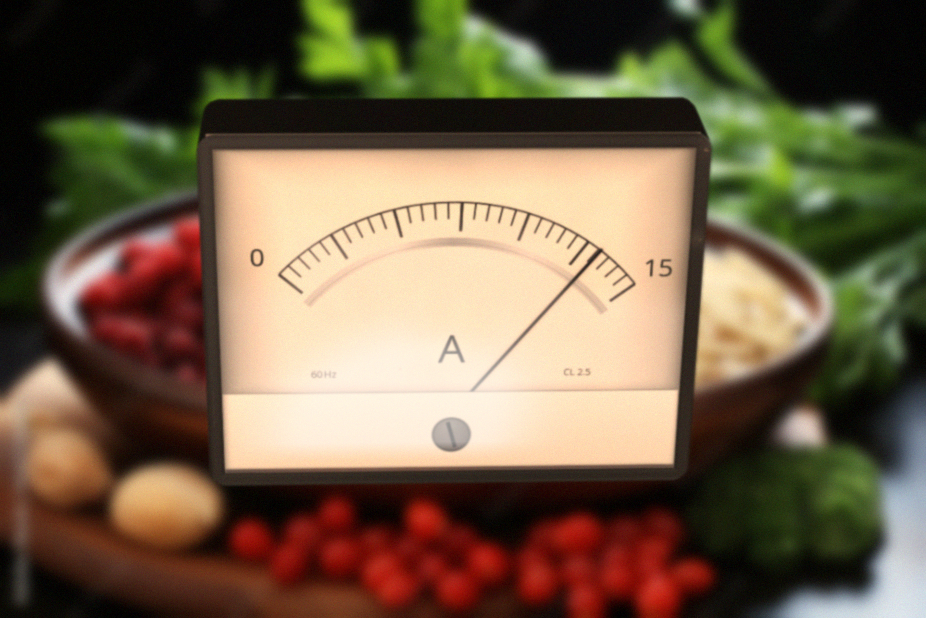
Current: 13 A
